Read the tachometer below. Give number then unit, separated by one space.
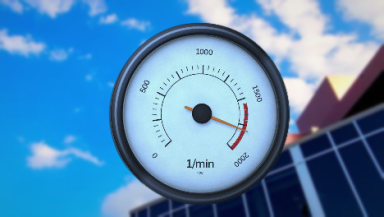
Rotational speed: 1800 rpm
